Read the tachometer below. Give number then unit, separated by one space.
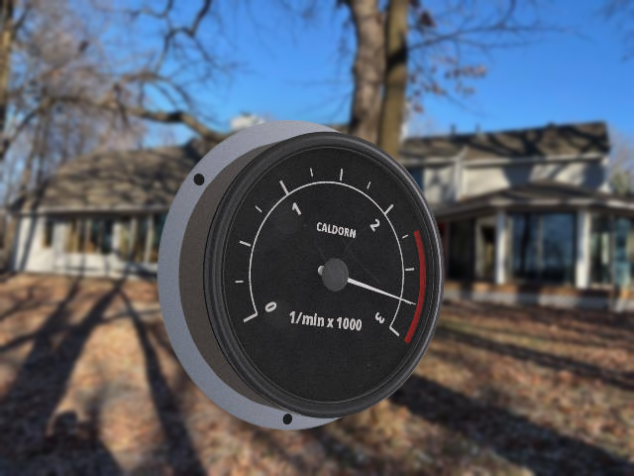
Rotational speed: 2750 rpm
